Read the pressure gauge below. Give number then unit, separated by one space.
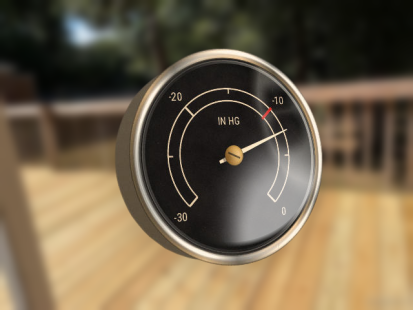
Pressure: -7.5 inHg
